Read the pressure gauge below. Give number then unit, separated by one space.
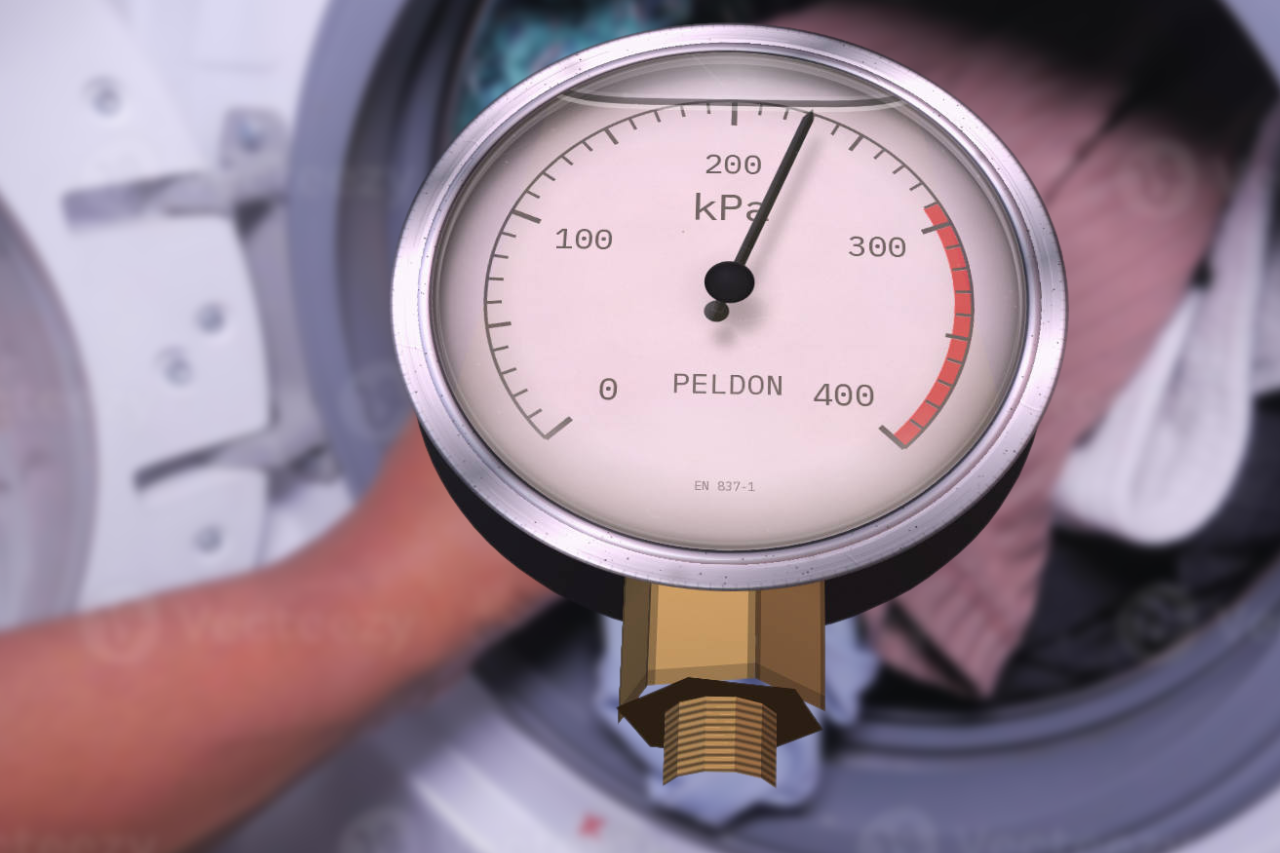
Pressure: 230 kPa
